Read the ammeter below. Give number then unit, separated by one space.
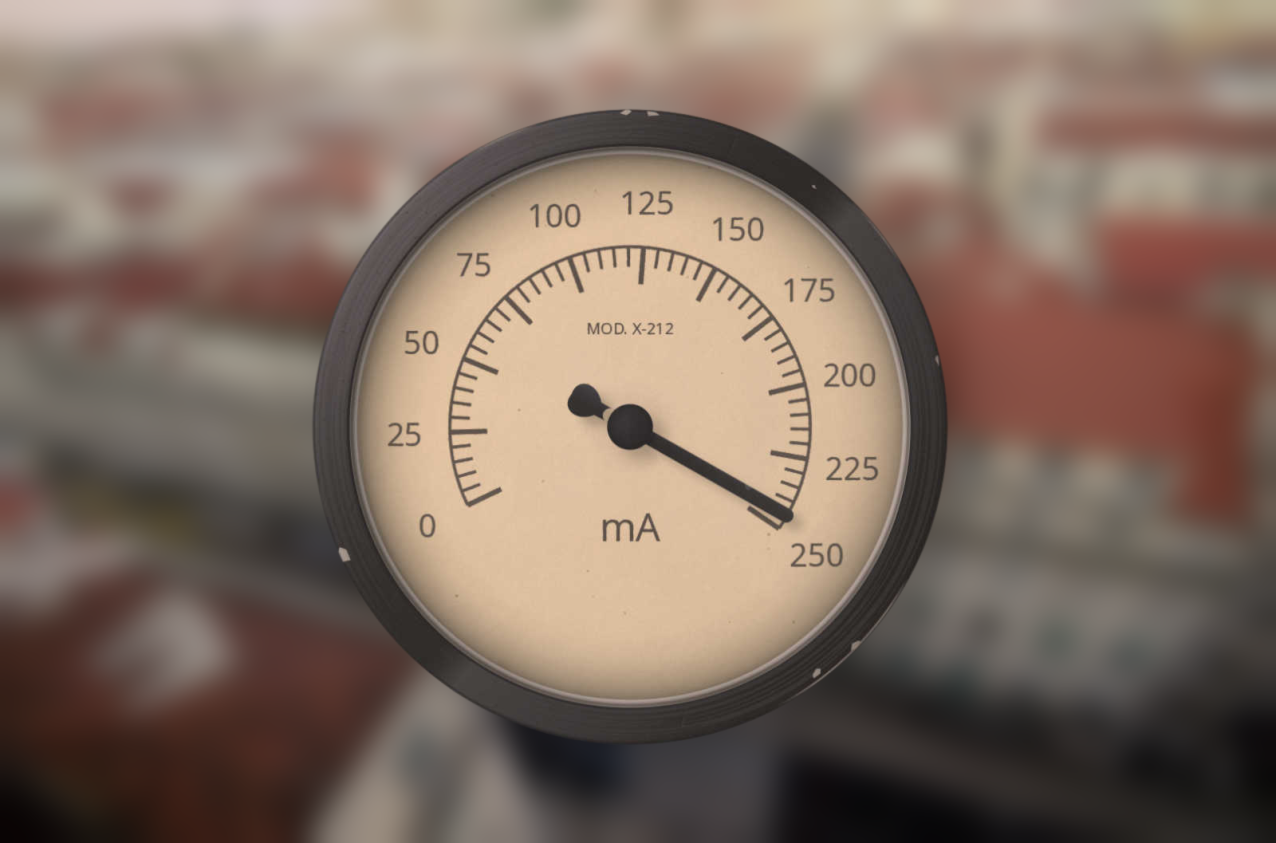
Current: 245 mA
